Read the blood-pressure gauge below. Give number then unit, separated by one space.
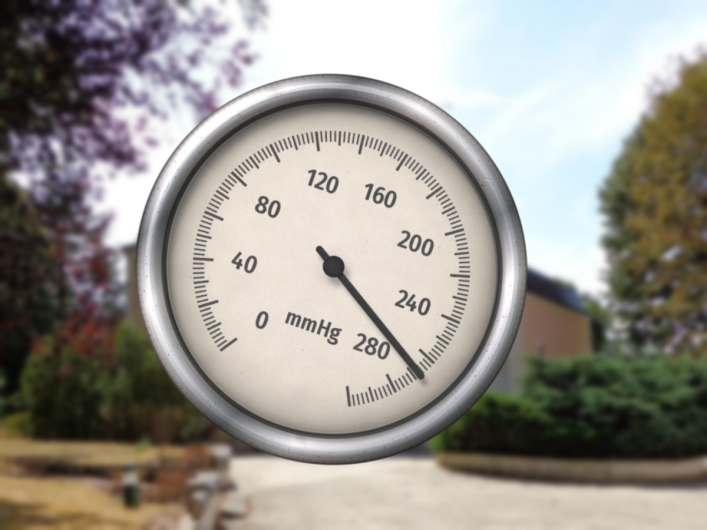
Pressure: 268 mmHg
